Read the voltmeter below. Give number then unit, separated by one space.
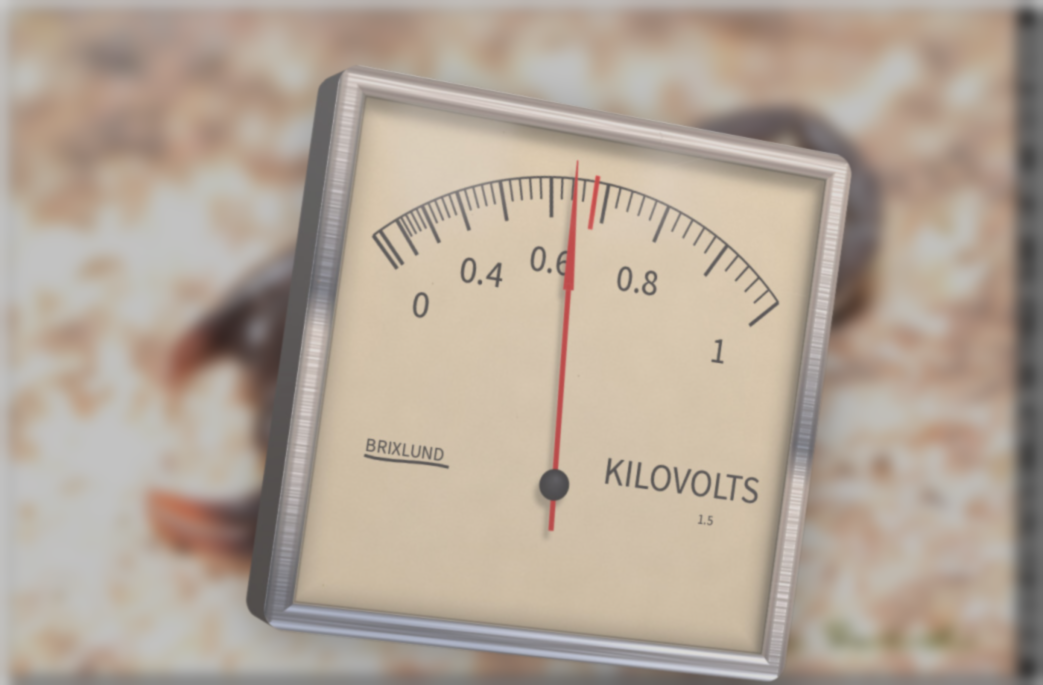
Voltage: 0.64 kV
